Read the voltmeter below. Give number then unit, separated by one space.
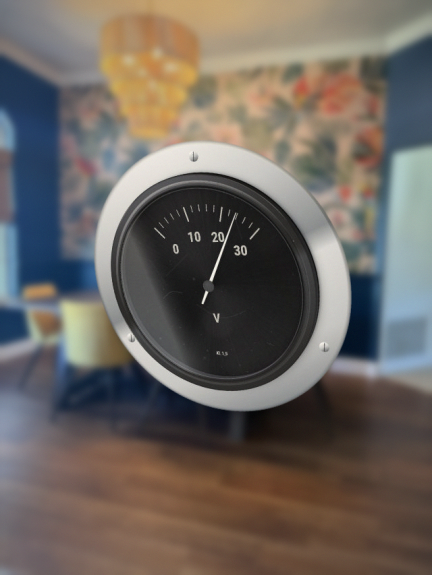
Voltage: 24 V
